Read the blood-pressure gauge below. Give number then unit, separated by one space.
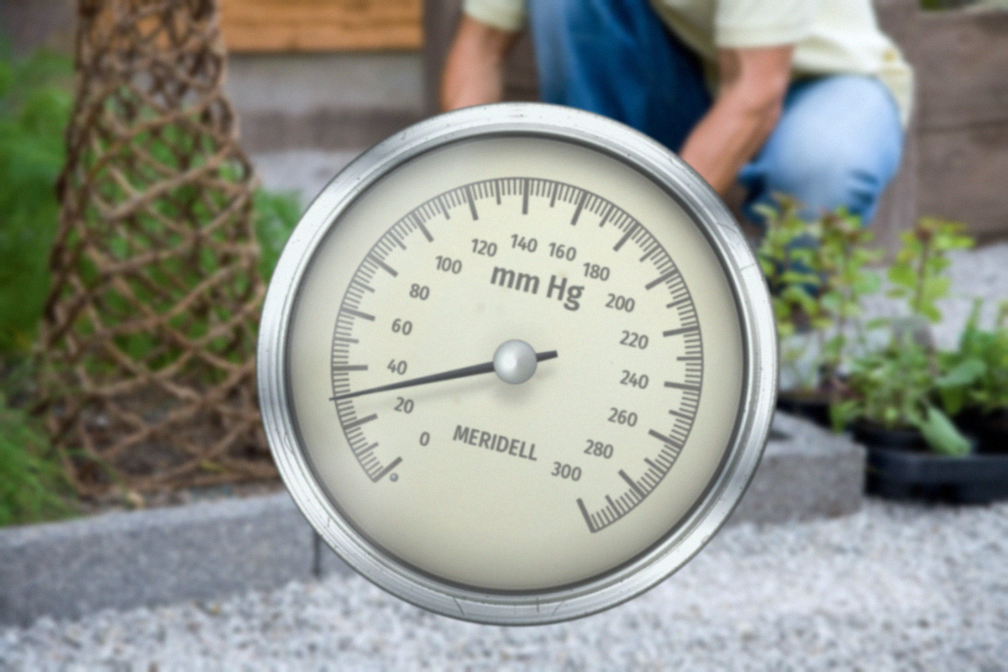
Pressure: 30 mmHg
